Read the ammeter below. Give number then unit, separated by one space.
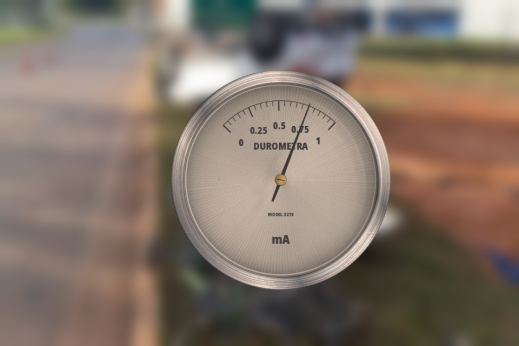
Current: 0.75 mA
